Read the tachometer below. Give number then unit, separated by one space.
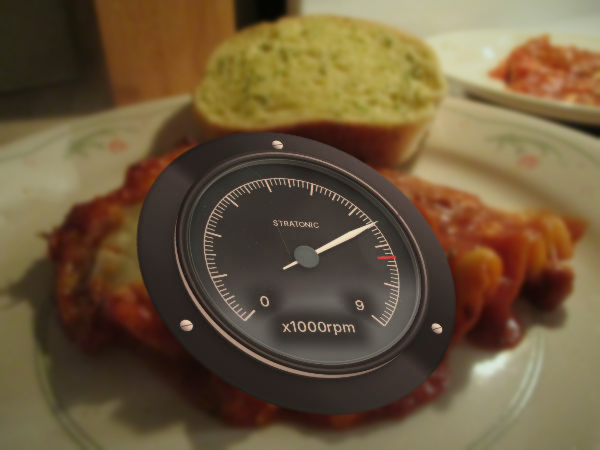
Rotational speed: 6500 rpm
